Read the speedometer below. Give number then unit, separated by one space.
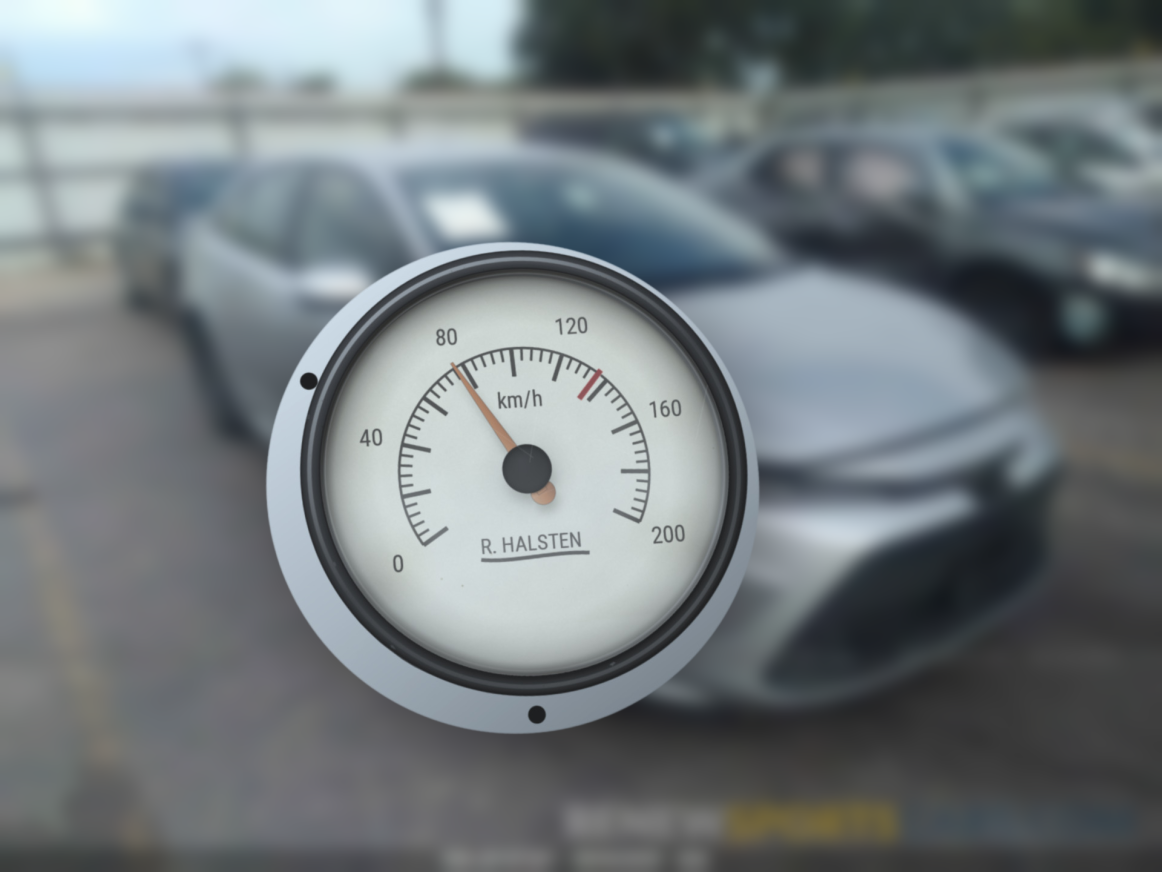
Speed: 76 km/h
